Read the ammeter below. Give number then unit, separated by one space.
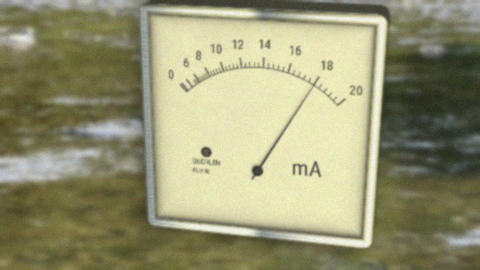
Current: 18 mA
